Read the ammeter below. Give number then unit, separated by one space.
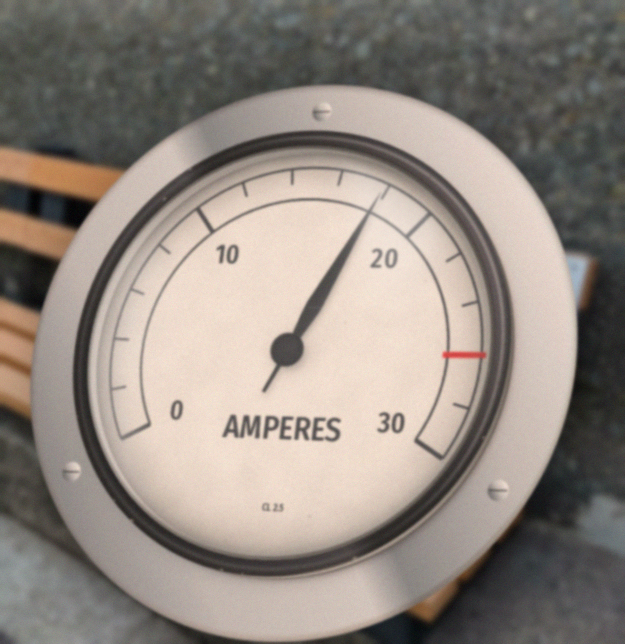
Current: 18 A
